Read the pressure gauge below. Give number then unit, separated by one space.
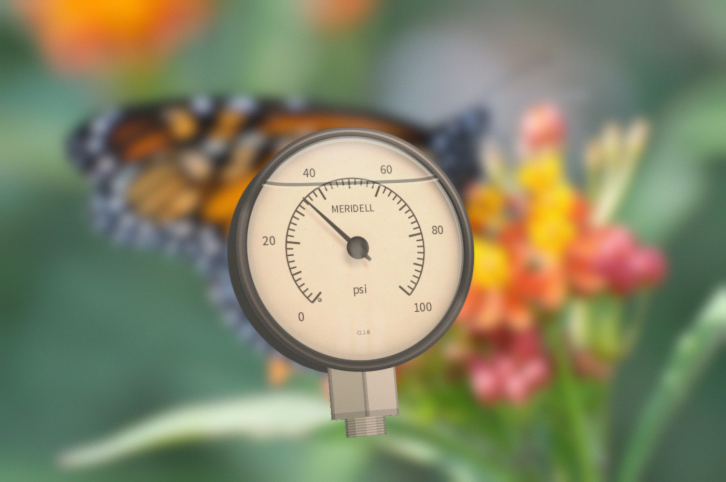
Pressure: 34 psi
